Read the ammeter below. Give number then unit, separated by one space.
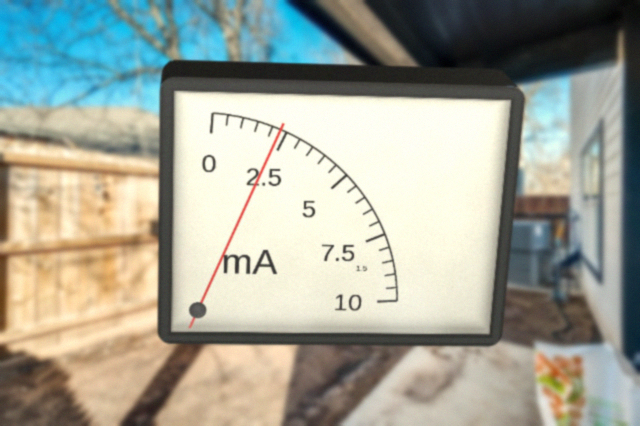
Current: 2.25 mA
